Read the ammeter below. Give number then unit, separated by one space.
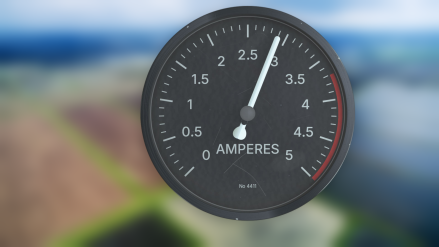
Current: 2.9 A
